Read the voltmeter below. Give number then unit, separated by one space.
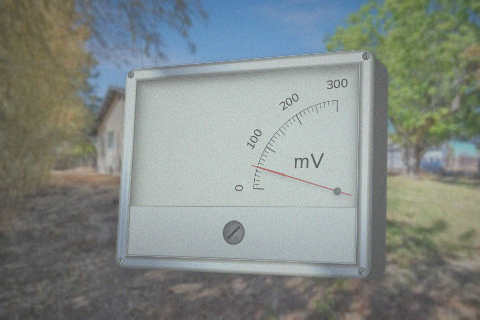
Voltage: 50 mV
